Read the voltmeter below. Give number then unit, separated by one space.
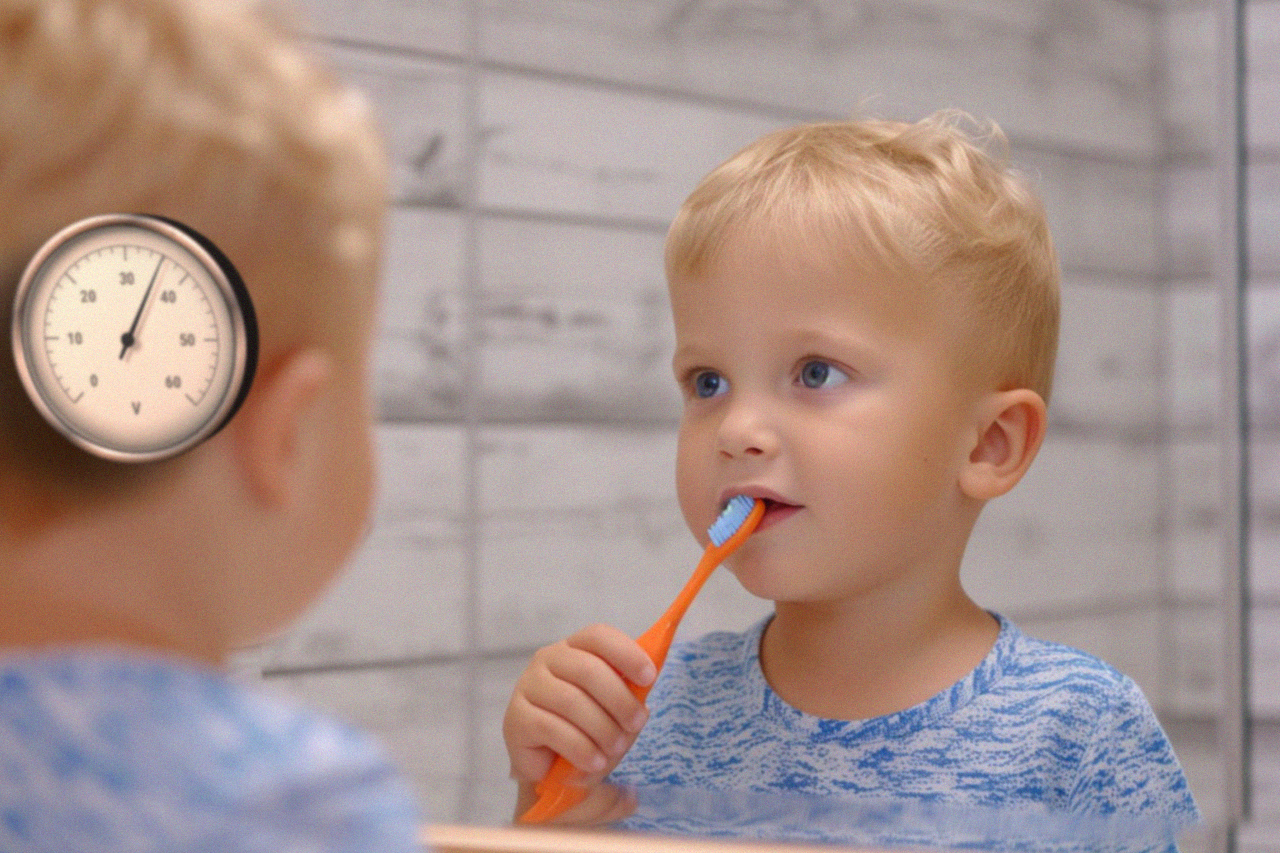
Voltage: 36 V
